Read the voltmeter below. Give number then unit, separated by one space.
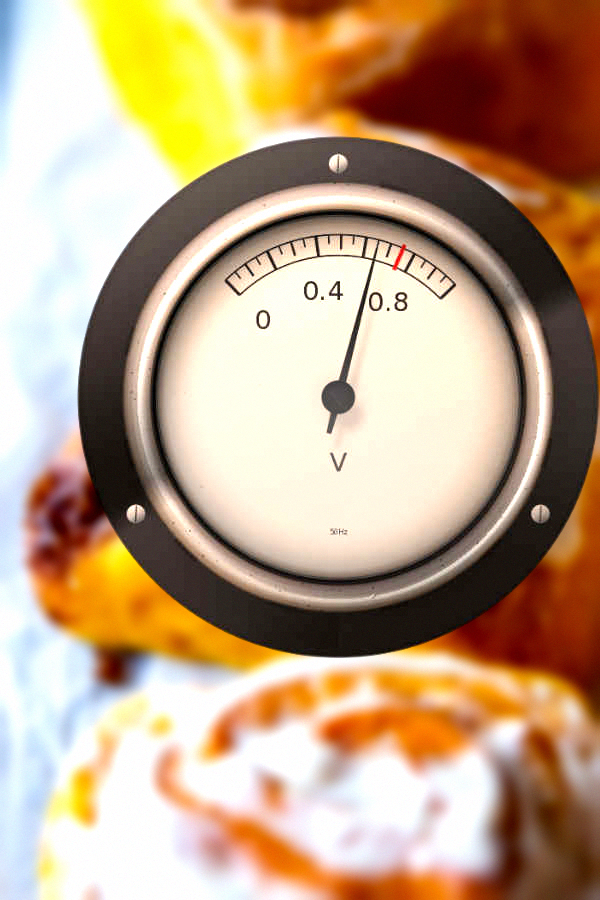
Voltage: 0.65 V
